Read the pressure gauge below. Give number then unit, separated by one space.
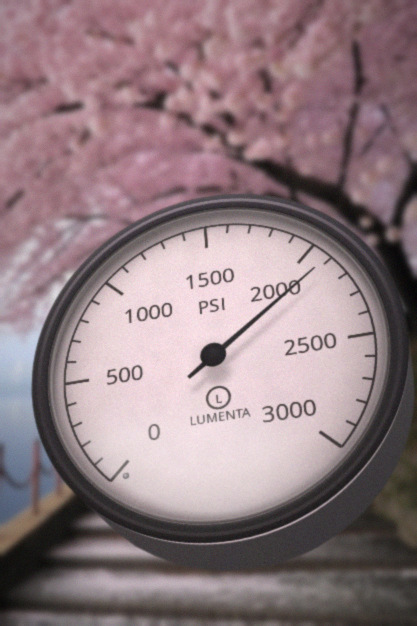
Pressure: 2100 psi
